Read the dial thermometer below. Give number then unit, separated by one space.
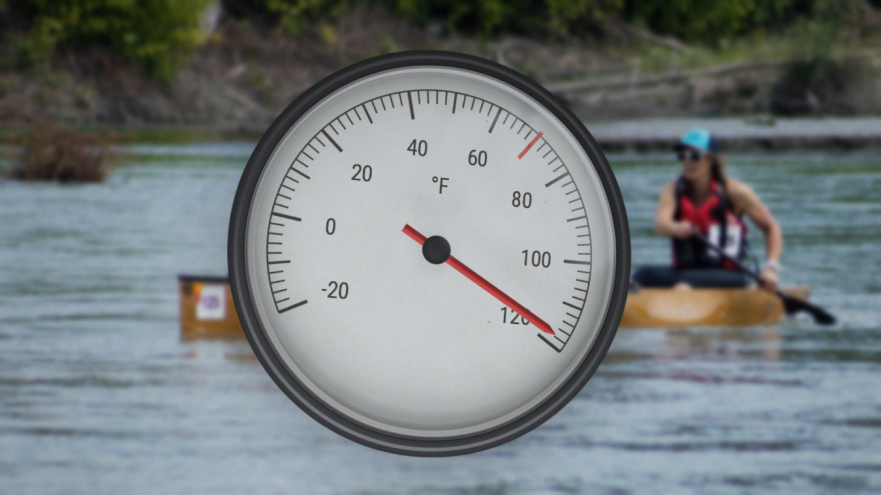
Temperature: 118 °F
